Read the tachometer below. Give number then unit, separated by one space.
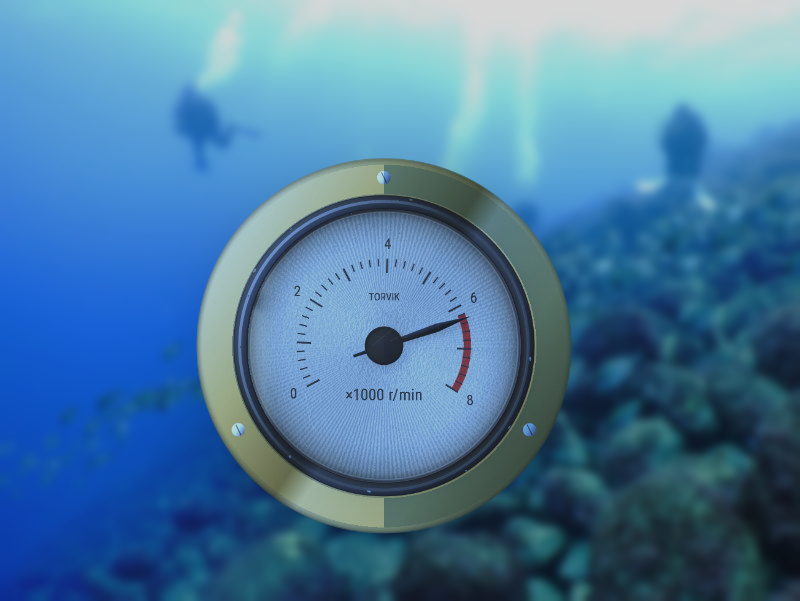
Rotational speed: 6300 rpm
